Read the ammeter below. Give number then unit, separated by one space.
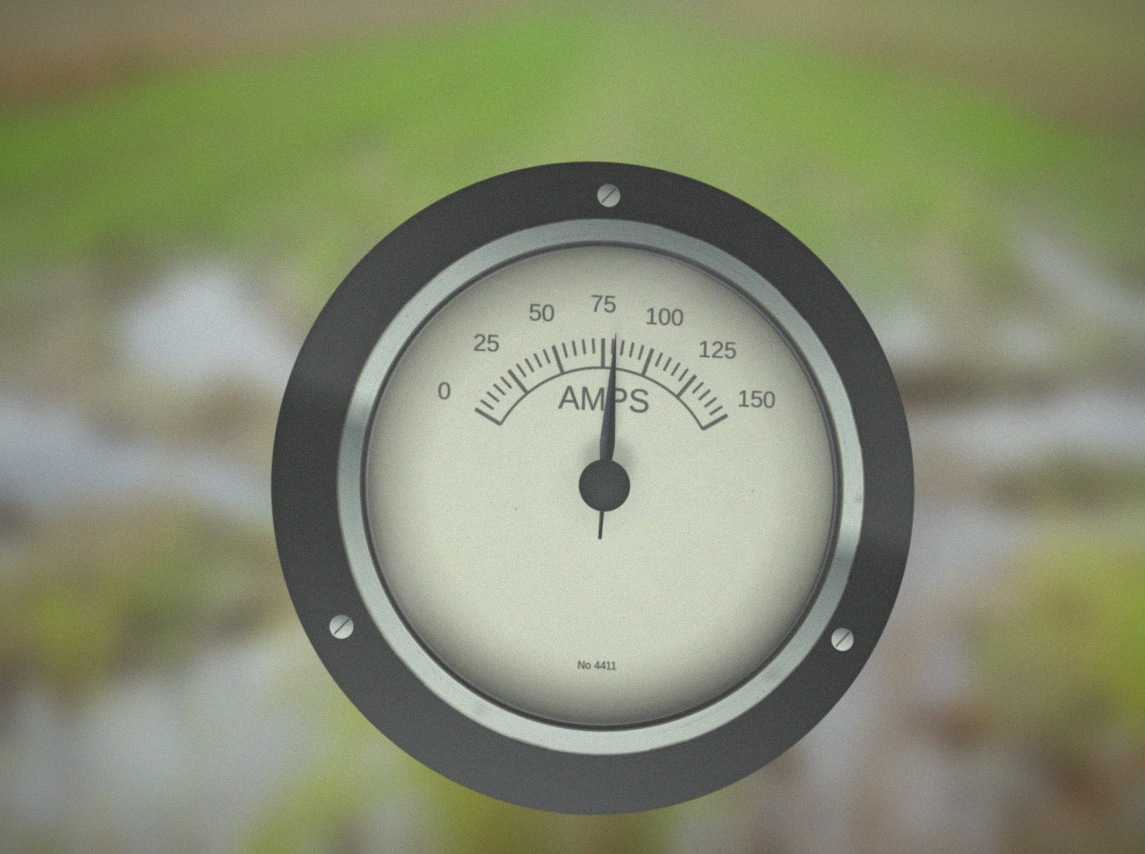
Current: 80 A
